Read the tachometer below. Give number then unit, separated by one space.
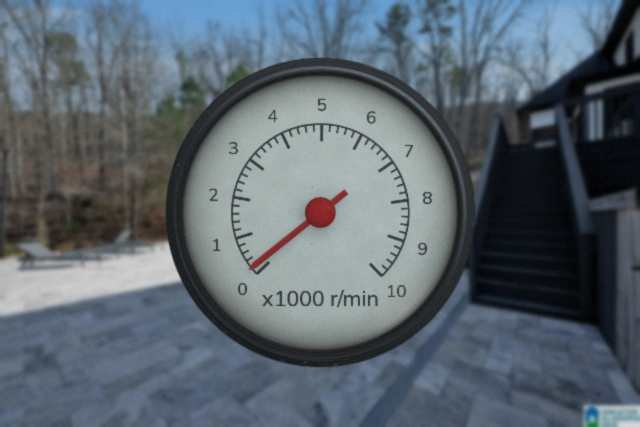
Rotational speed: 200 rpm
